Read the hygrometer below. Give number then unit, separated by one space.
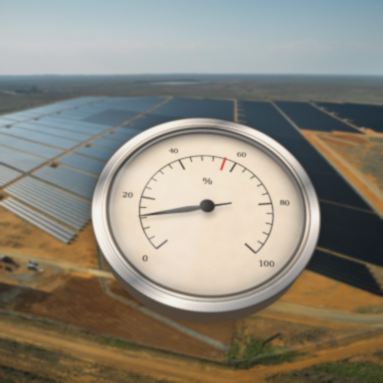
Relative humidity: 12 %
